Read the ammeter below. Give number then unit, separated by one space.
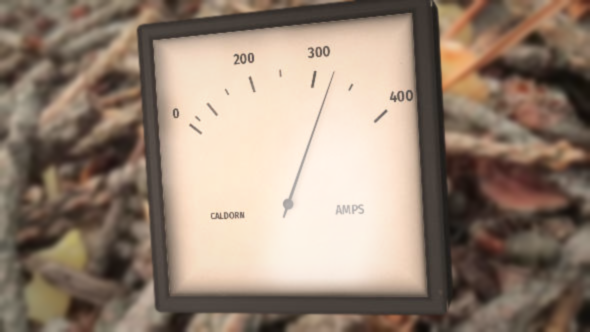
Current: 325 A
